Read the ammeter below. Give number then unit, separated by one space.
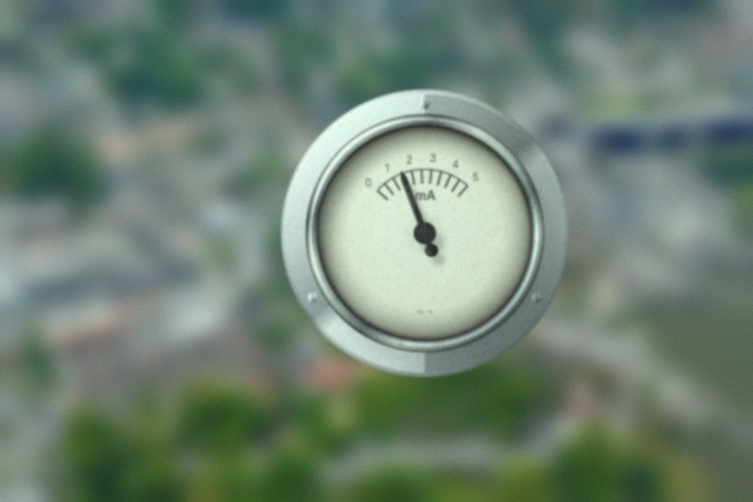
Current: 1.5 mA
